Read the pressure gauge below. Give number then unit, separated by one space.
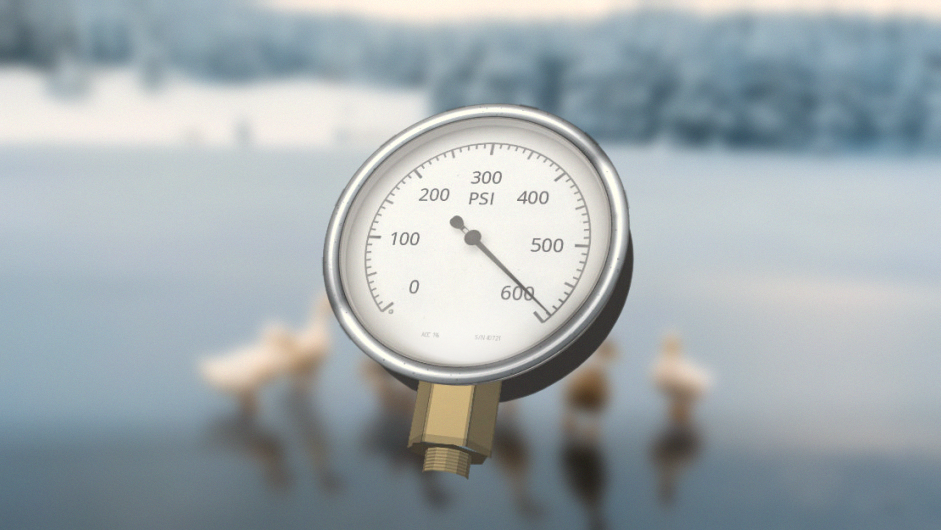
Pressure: 590 psi
